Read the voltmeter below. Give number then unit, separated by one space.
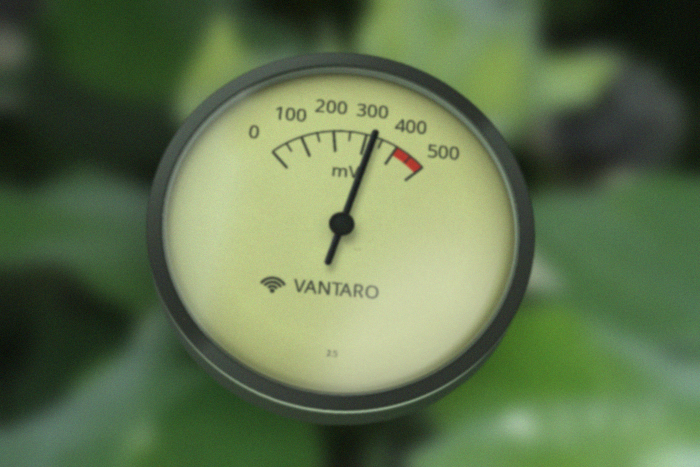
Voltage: 325 mV
